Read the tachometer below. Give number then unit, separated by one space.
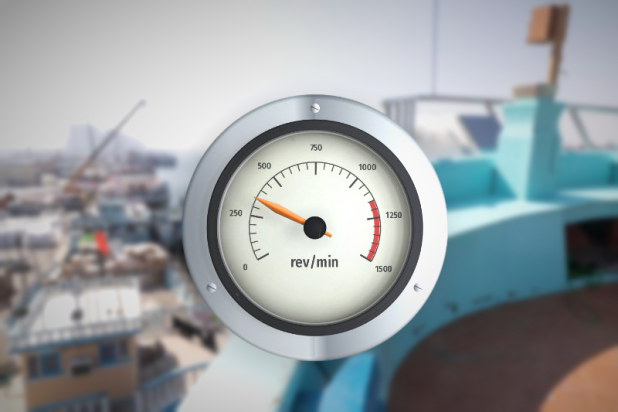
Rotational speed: 350 rpm
